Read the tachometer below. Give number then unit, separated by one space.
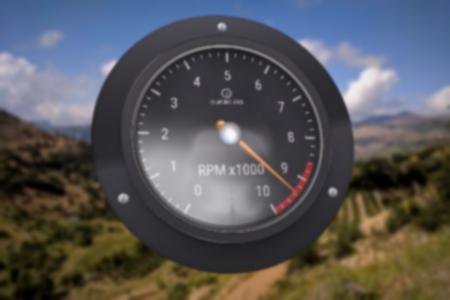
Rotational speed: 9400 rpm
